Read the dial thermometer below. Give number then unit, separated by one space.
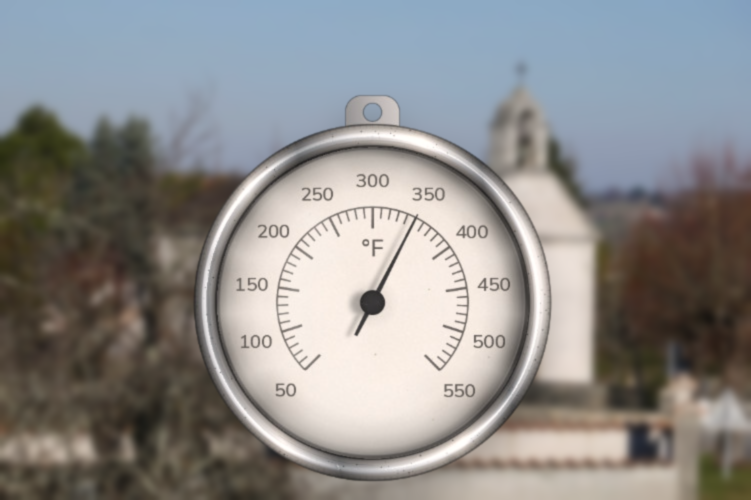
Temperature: 350 °F
